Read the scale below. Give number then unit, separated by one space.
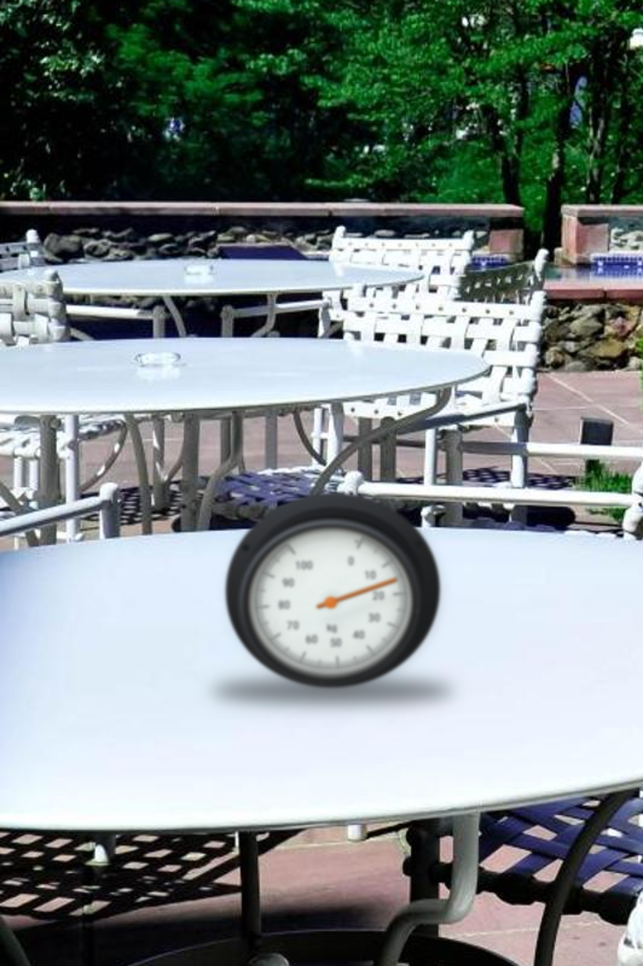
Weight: 15 kg
